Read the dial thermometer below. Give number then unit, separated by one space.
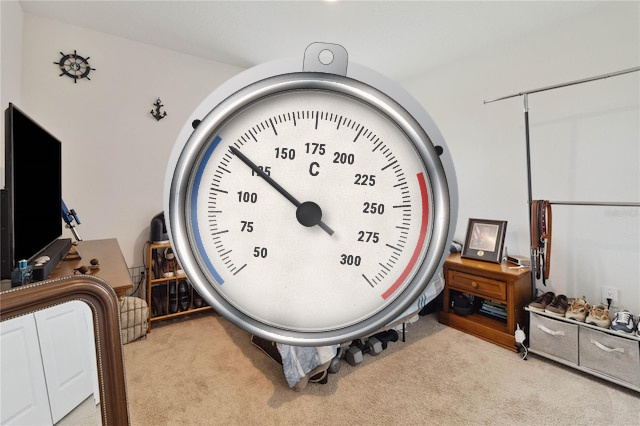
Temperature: 125 °C
